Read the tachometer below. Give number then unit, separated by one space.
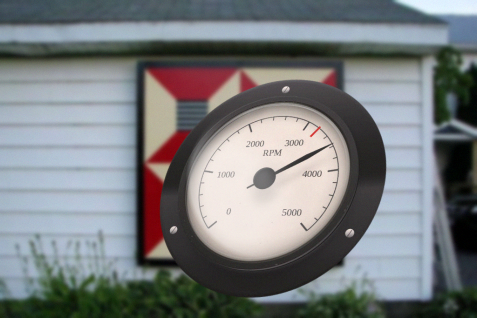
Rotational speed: 3600 rpm
